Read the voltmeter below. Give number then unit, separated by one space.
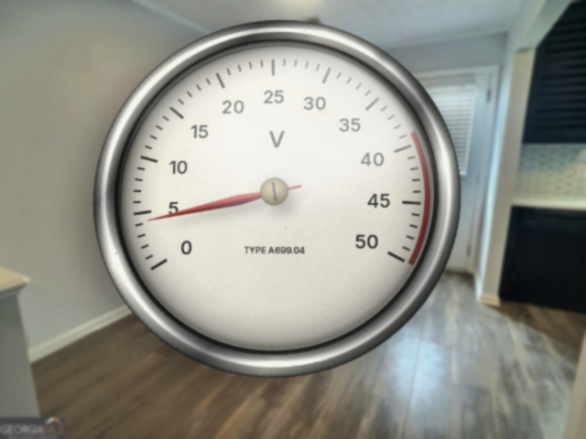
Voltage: 4 V
